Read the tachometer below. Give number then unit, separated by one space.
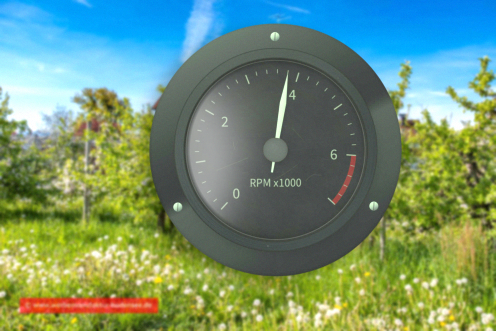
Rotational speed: 3800 rpm
